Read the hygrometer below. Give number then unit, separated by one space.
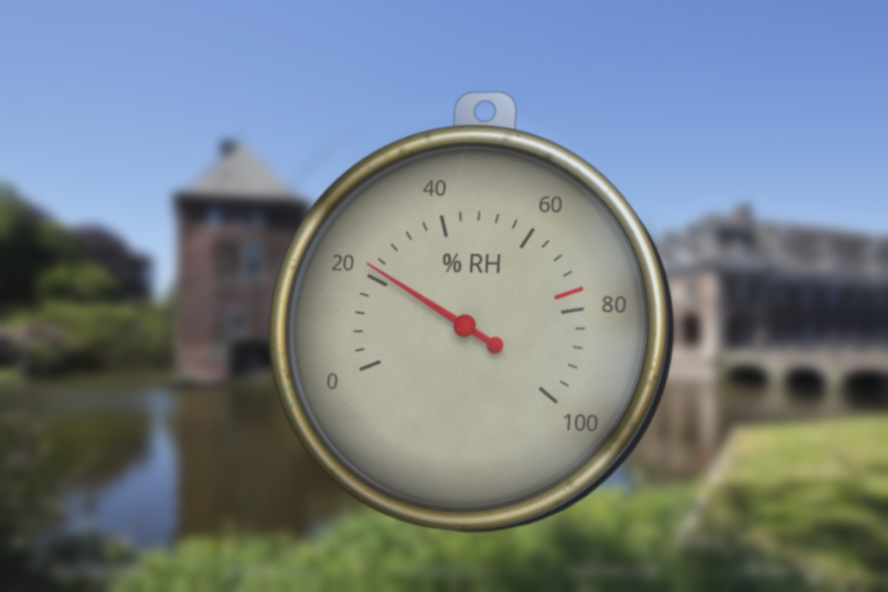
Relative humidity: 22 %
